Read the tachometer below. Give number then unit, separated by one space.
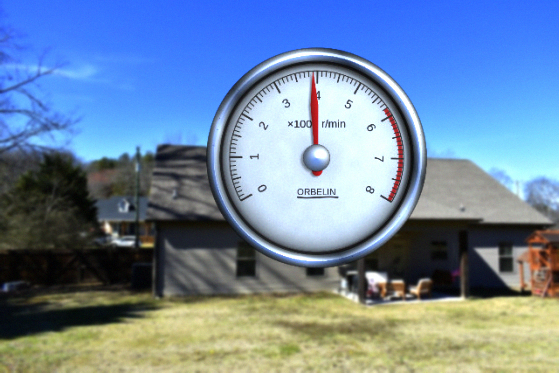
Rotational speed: 3900 rpm
